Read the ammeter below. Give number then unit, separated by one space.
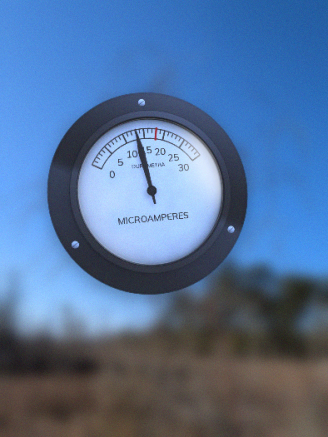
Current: 13 µA
